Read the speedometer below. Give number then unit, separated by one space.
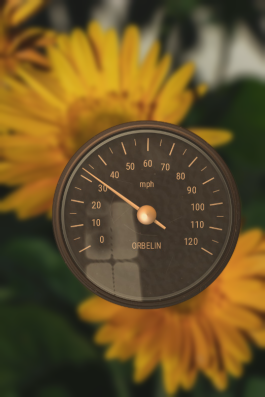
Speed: 32.5 mph
